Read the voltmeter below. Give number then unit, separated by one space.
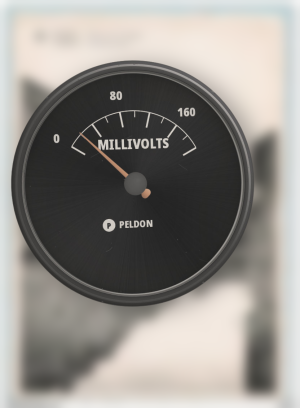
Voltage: 20 mV
